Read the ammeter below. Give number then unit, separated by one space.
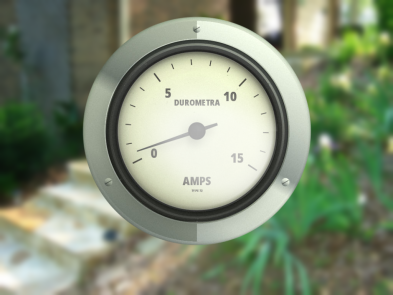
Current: 0.5 A
